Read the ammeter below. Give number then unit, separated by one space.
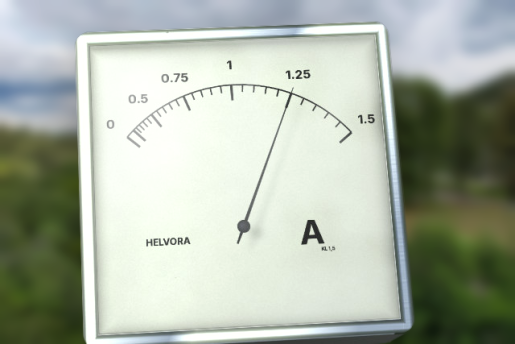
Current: 1.25 A
